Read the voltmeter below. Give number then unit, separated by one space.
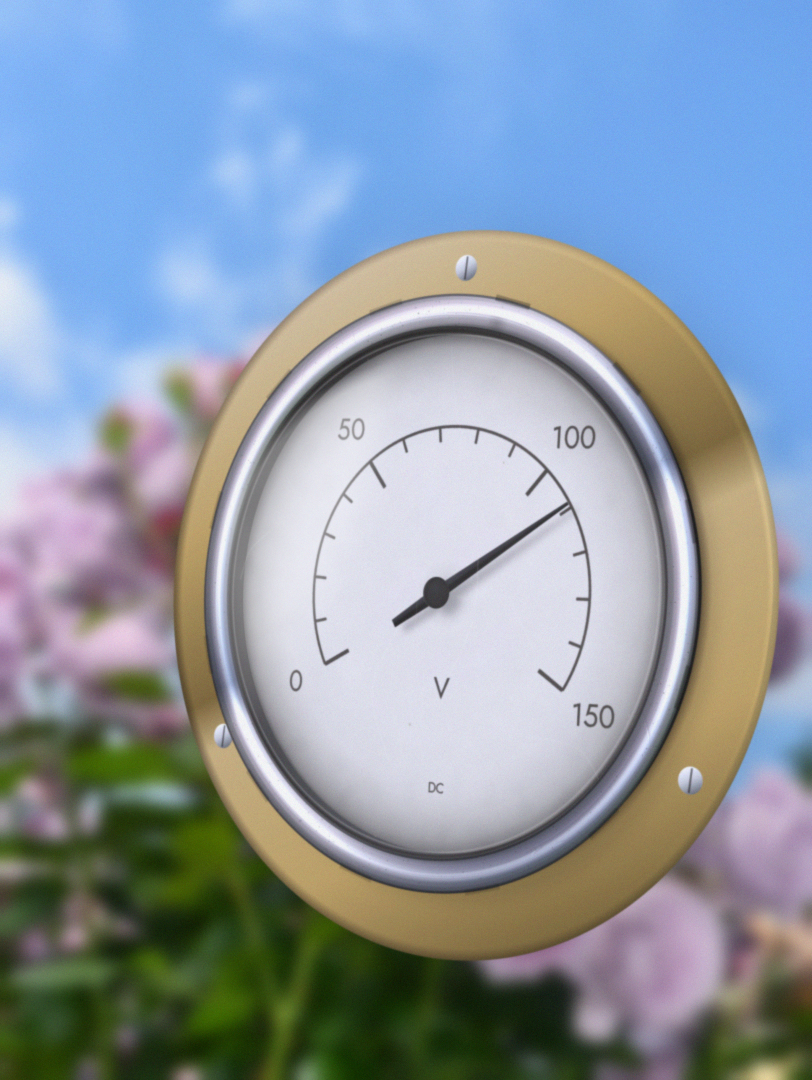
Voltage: 110 V
